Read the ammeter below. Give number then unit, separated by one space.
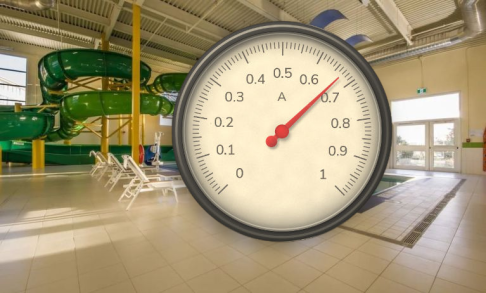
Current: 0.67 A
